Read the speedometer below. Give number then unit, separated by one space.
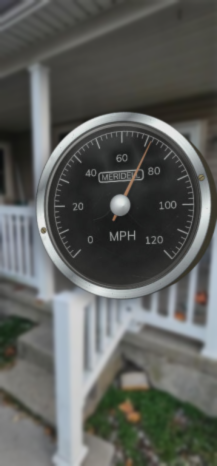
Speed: 72 mph
